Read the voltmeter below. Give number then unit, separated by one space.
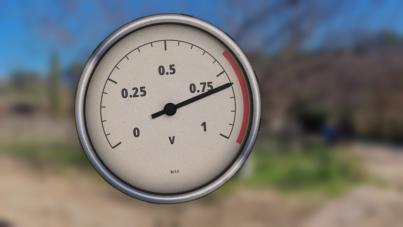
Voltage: 0.8 V
